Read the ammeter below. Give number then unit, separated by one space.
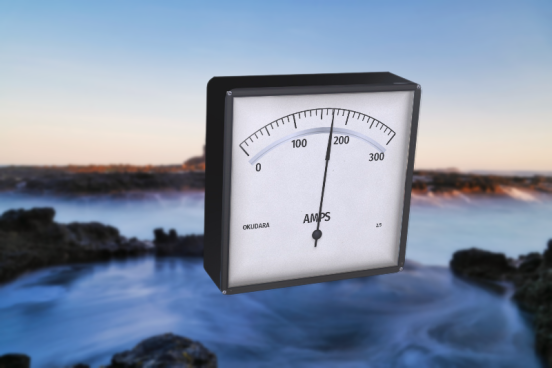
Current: 170 A
